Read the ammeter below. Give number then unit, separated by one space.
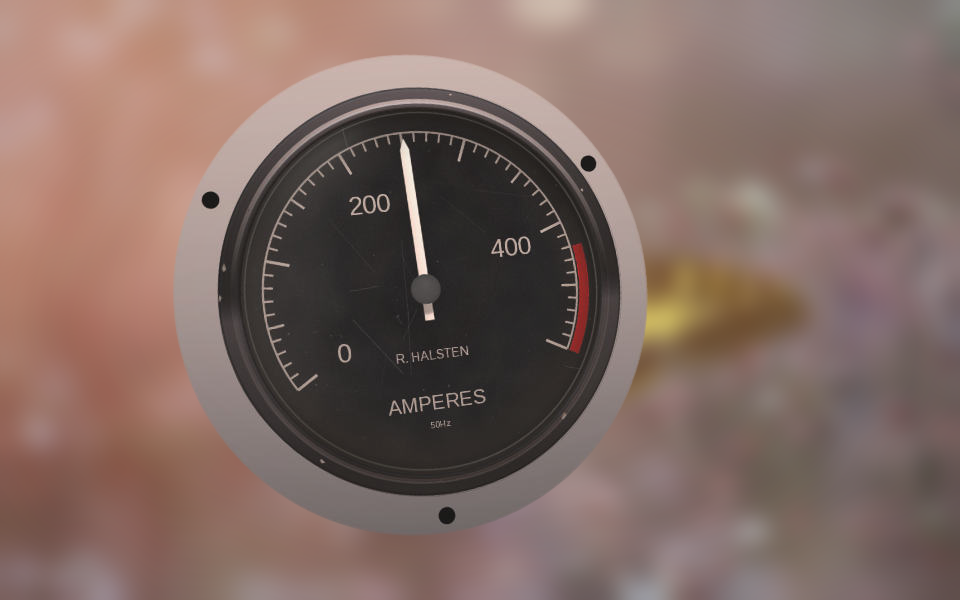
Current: 250 A
